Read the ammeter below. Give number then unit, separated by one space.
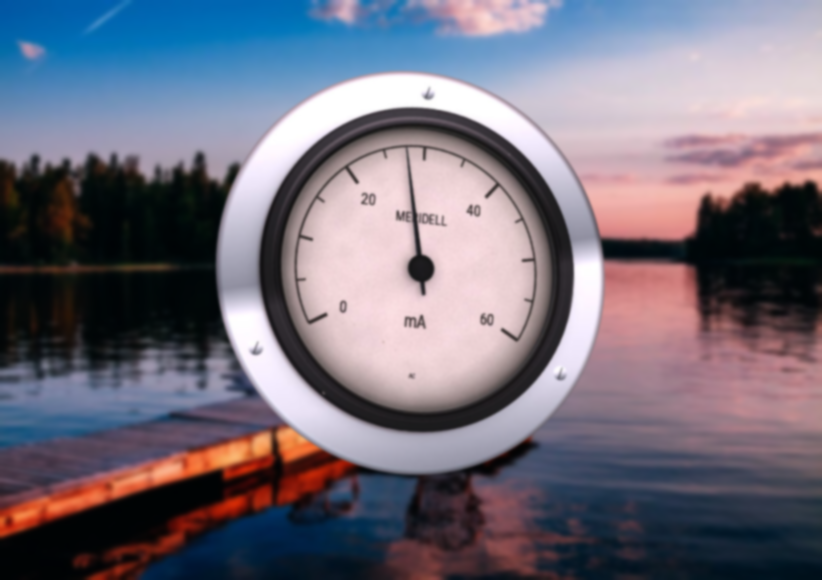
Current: 27.5 mA
